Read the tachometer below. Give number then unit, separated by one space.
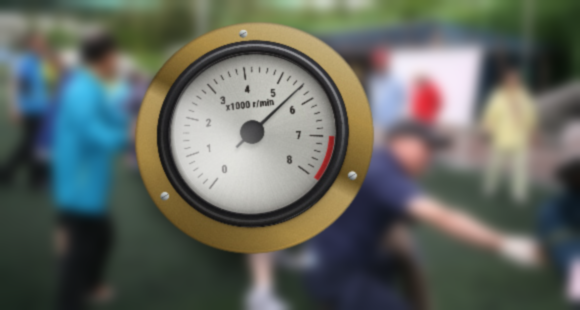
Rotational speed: 5600 rpm
